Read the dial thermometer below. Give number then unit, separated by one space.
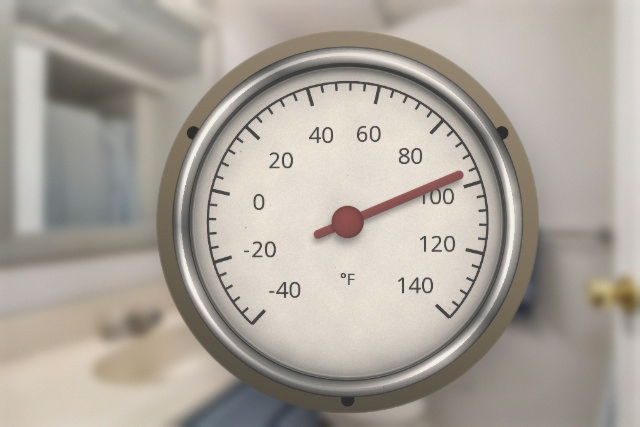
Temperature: 96 °F
